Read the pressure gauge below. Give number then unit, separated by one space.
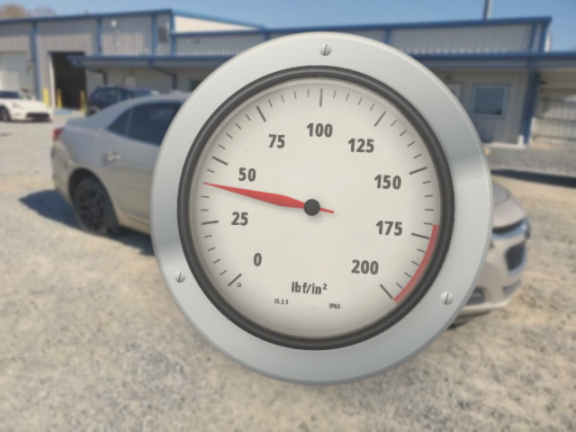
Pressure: 40 psi
